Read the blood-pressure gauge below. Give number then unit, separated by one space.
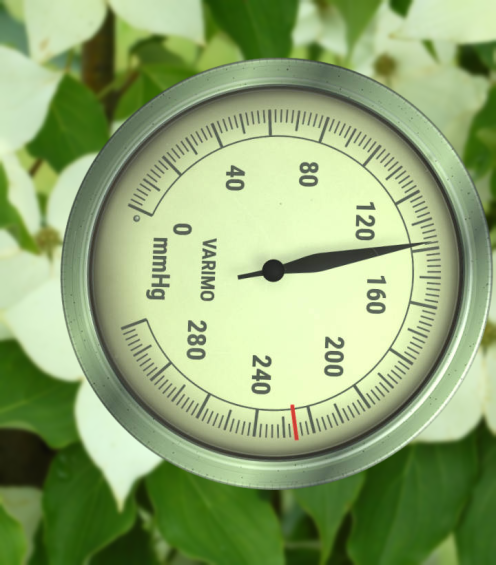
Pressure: 138 mmHg
